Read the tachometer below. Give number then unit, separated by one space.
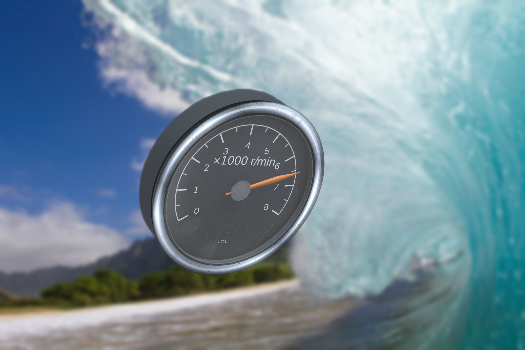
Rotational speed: 6500 rpm
